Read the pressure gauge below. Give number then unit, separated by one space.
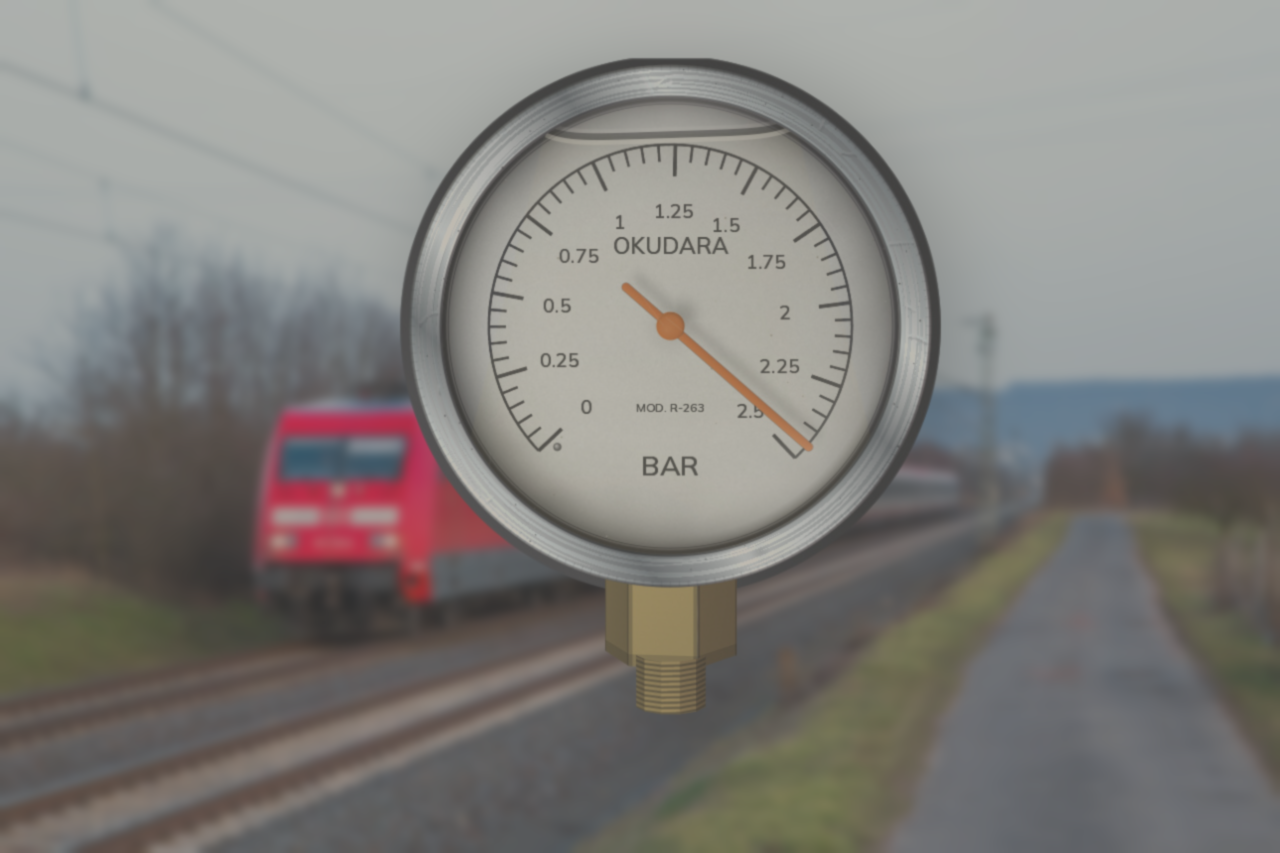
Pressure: 2.45 bar
